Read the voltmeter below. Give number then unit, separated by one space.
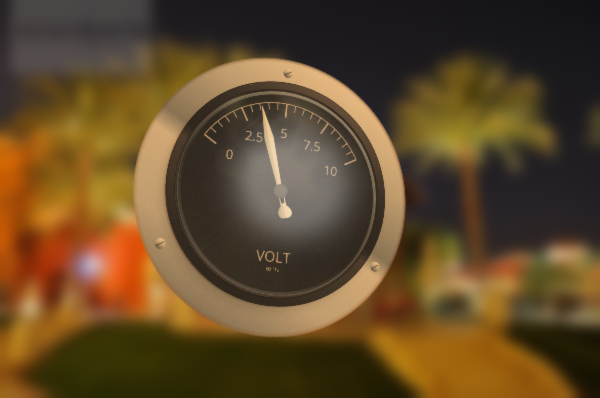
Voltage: 3.5 V
